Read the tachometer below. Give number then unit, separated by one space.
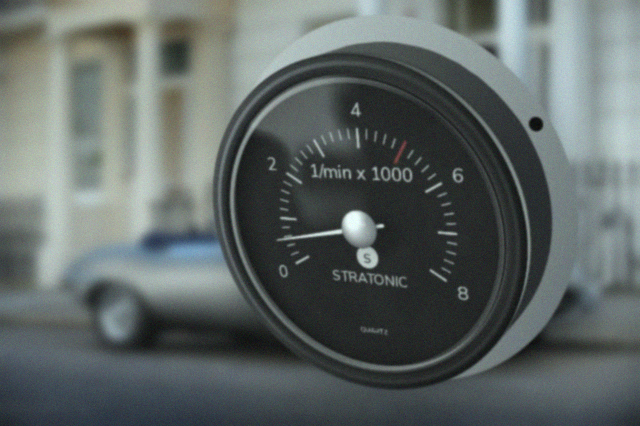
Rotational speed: 600 rpm
